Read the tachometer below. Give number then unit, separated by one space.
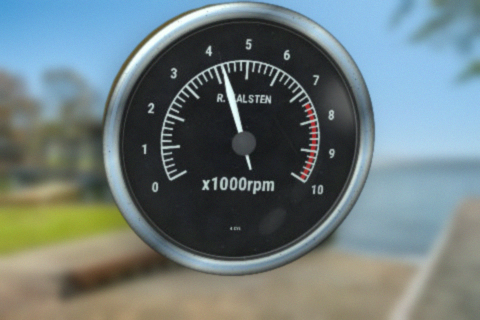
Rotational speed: 4200 rpm
